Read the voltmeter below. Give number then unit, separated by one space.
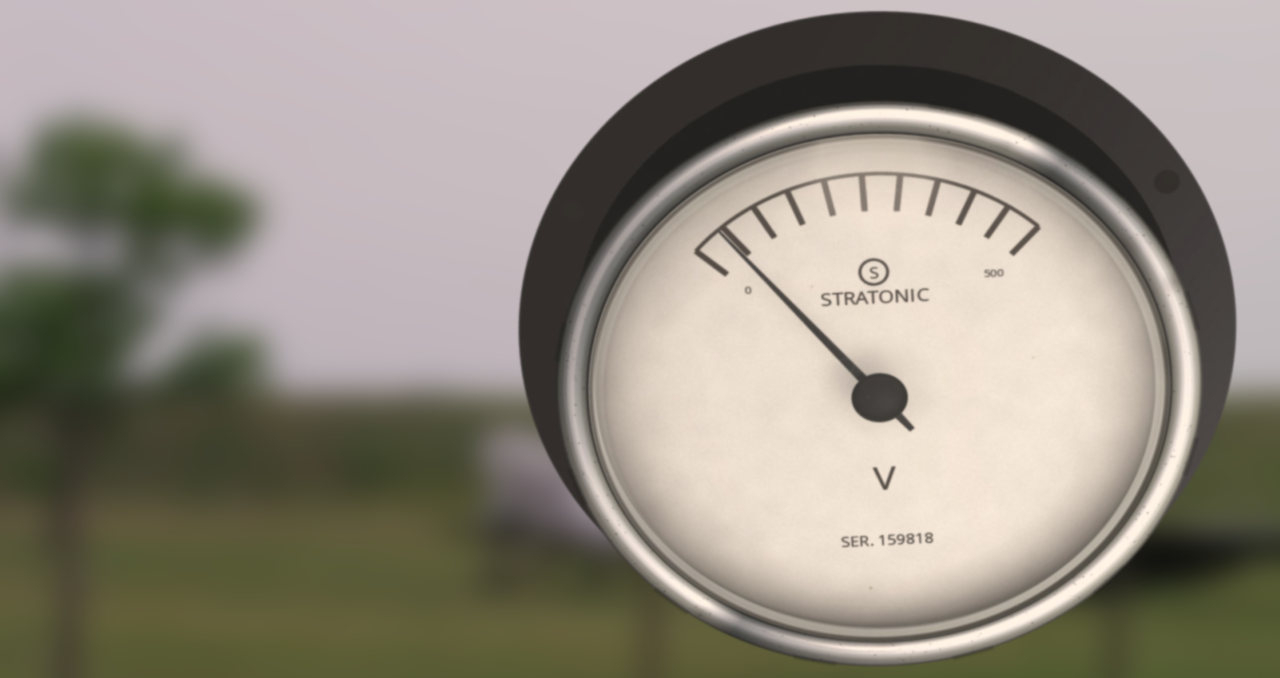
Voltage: 50 V
